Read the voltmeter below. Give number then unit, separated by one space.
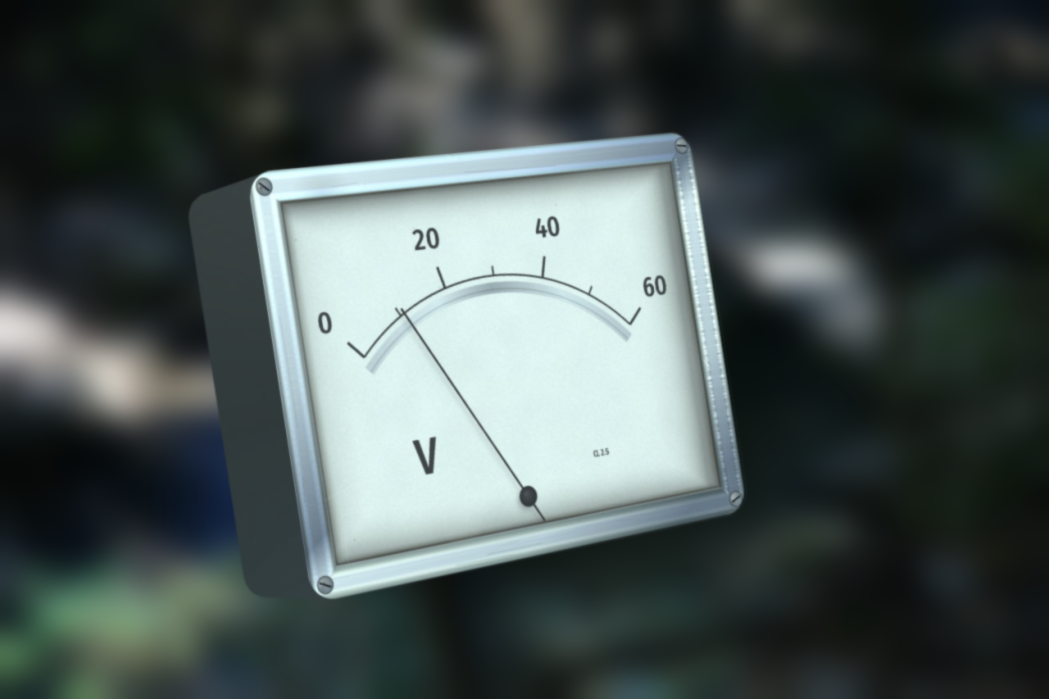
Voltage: 10 V
